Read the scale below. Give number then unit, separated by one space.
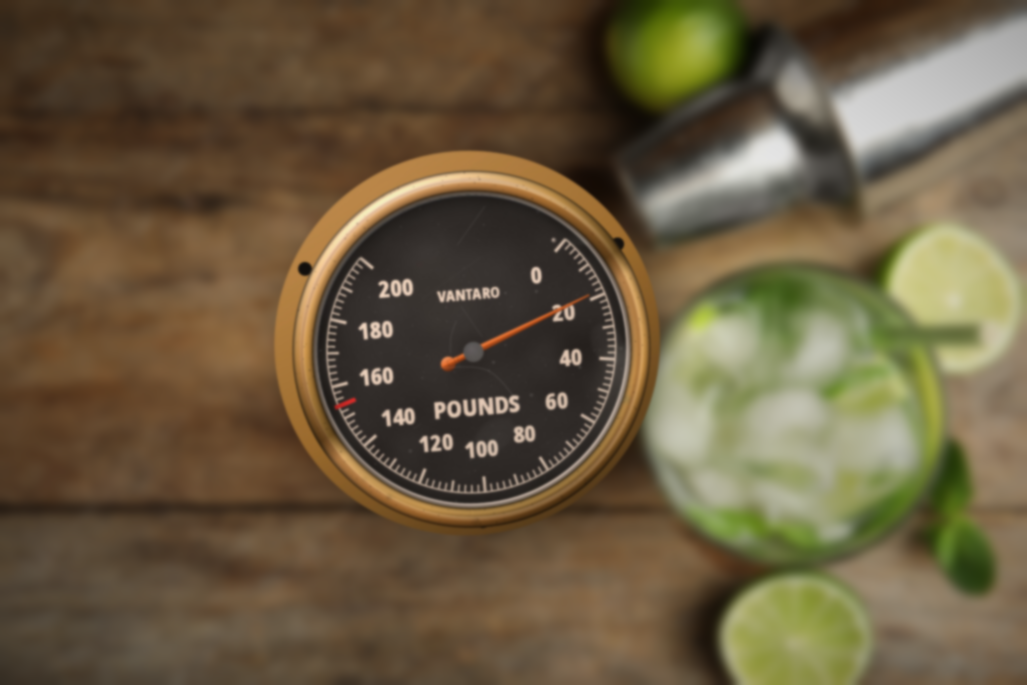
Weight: 18 lb
